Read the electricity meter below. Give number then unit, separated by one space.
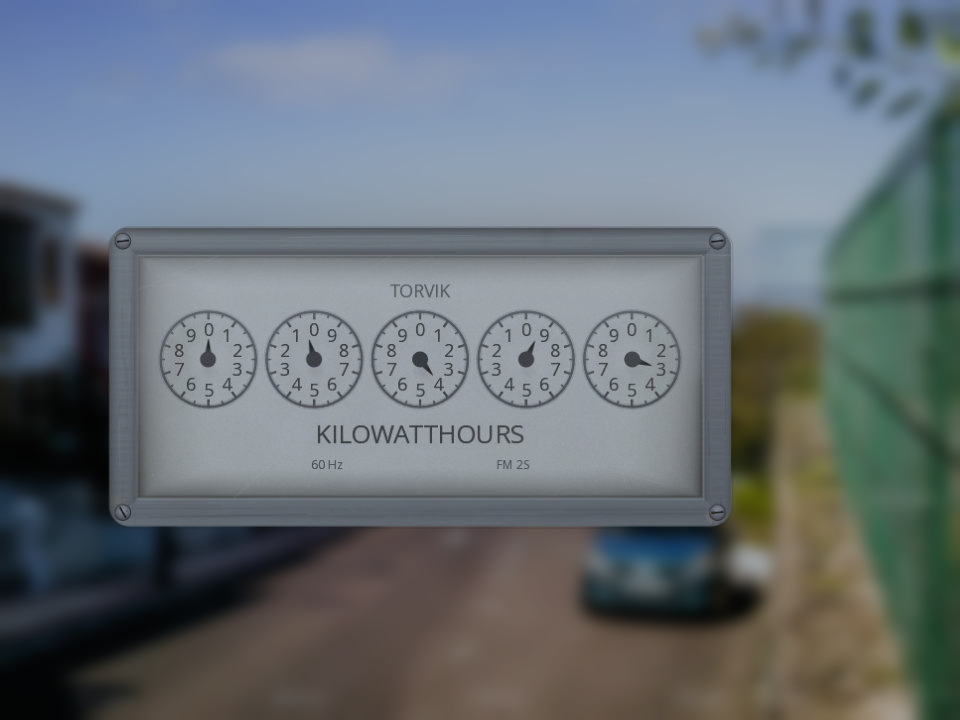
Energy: 393 kWh
